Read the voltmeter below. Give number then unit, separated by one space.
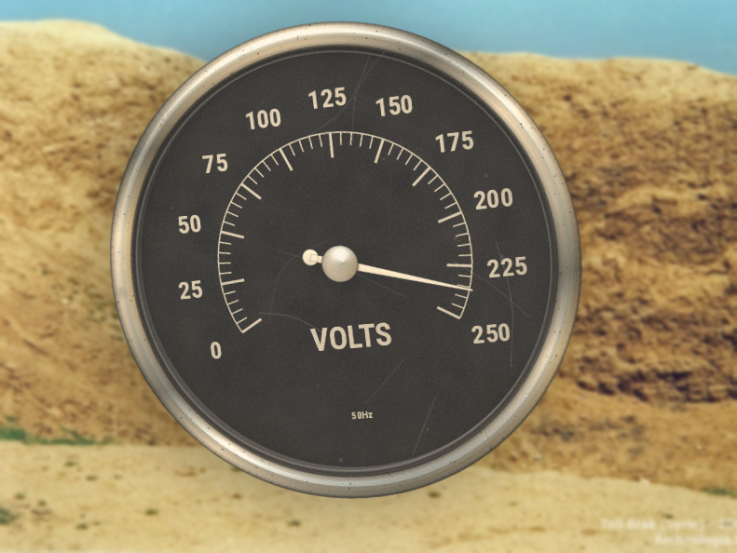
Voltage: 235 V
